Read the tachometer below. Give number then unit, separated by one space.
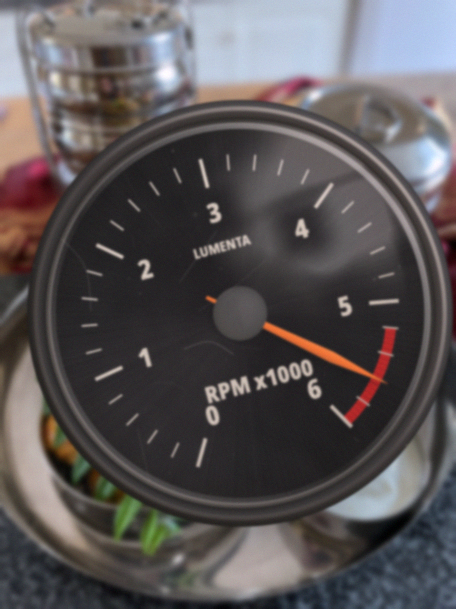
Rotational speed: 5600 rpm
